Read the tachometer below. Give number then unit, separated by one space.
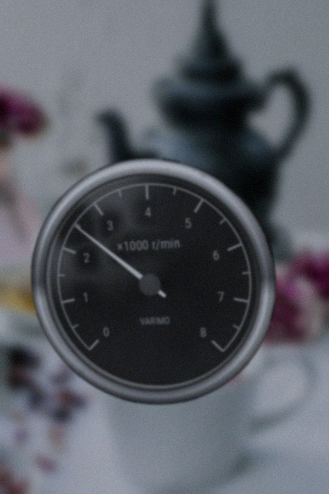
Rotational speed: 2500 rpm
